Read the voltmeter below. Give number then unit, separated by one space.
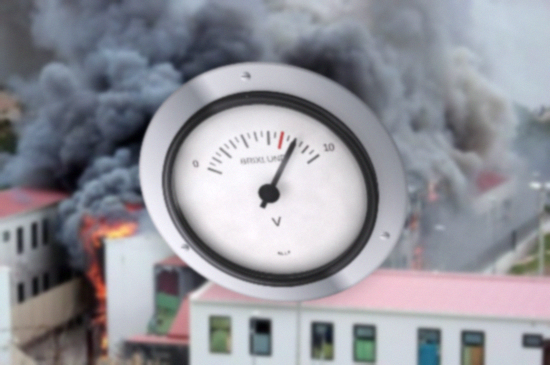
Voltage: 8 V
